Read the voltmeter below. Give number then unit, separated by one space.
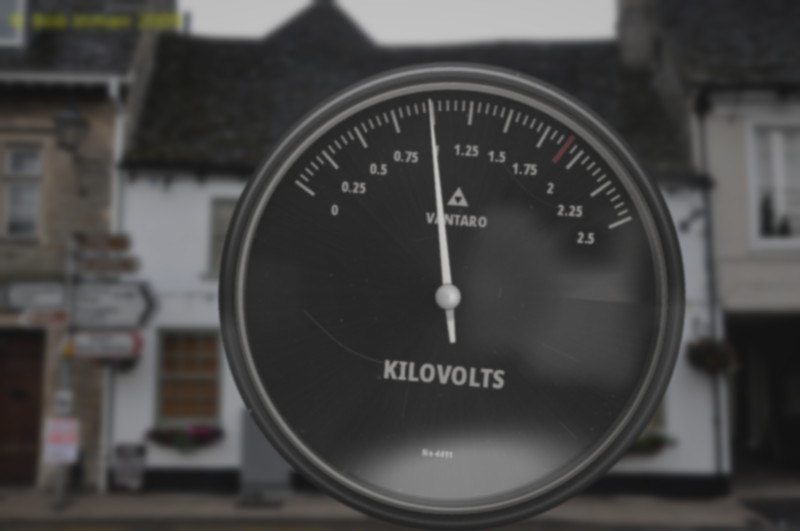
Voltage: 1 kV
